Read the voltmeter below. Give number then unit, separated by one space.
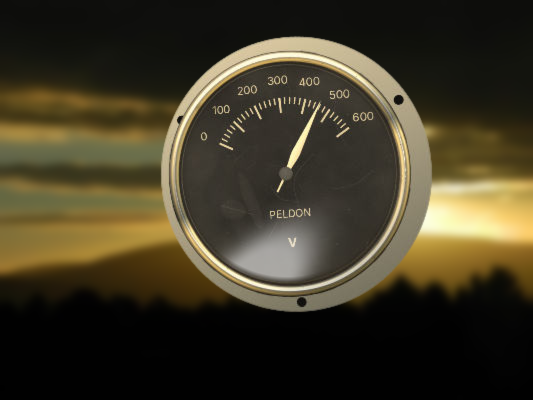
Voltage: 460 V
